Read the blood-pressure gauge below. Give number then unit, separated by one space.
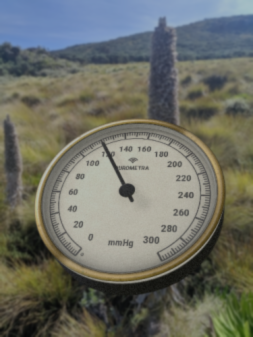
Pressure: 120 mmHg
